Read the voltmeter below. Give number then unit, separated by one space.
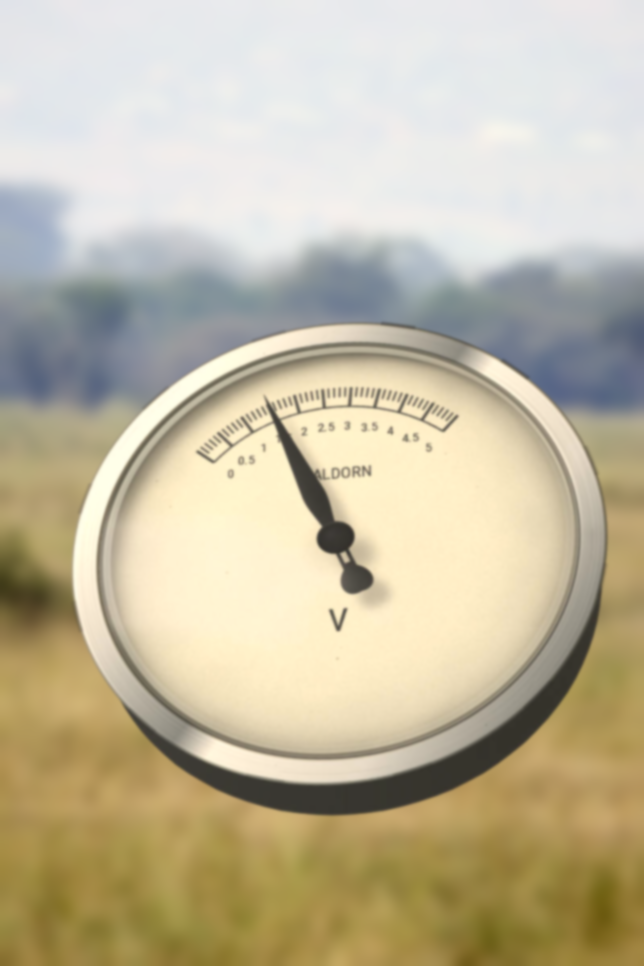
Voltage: 1.5 V
